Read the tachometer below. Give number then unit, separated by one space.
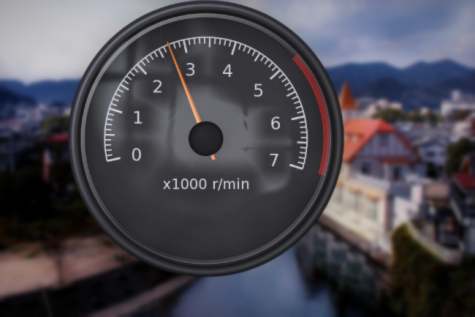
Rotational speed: 2700 rpm
